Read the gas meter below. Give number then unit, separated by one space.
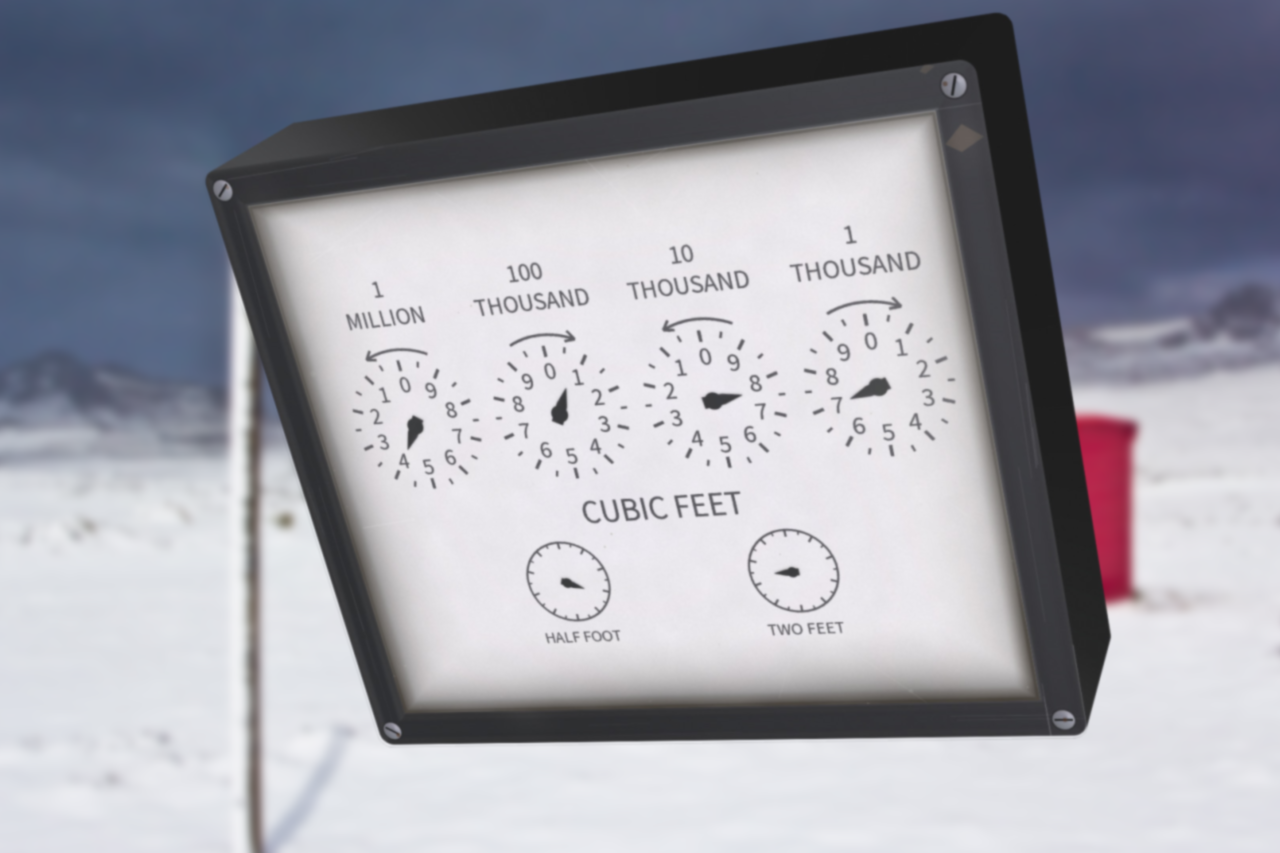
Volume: 407700 ft³
